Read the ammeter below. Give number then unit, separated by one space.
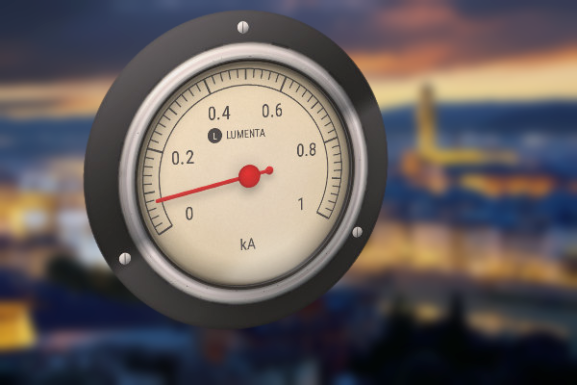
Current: 0.08 kA
